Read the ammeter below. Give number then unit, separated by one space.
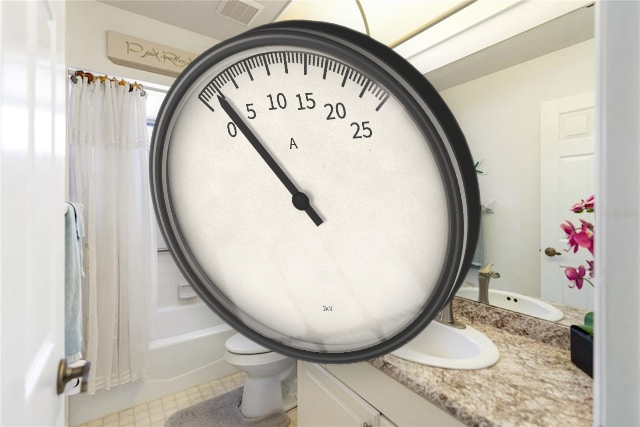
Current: 2.5 A
